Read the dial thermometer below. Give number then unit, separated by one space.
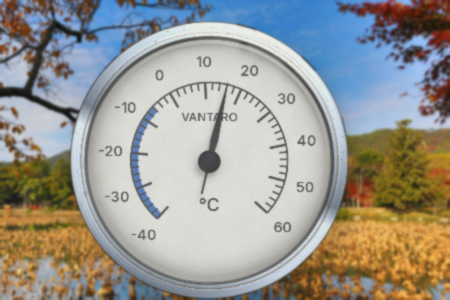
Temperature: 16 °C
